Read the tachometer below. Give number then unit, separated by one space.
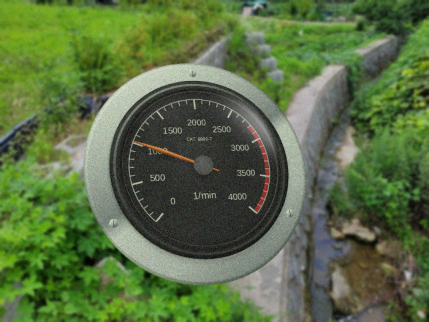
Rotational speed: 1000 rpm
